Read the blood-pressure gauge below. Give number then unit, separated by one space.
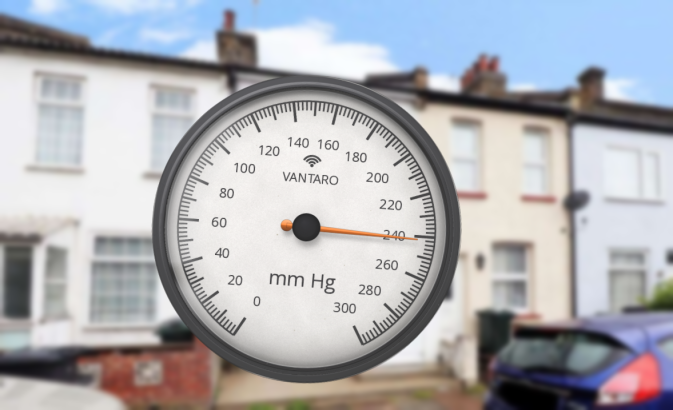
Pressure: 242 mmHg
